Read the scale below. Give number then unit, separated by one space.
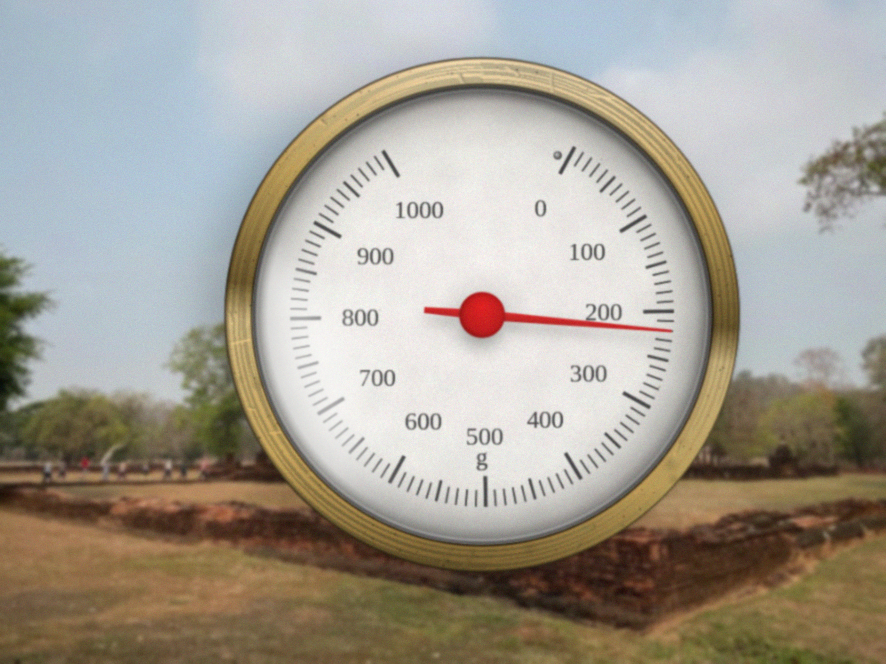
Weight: 220 g
